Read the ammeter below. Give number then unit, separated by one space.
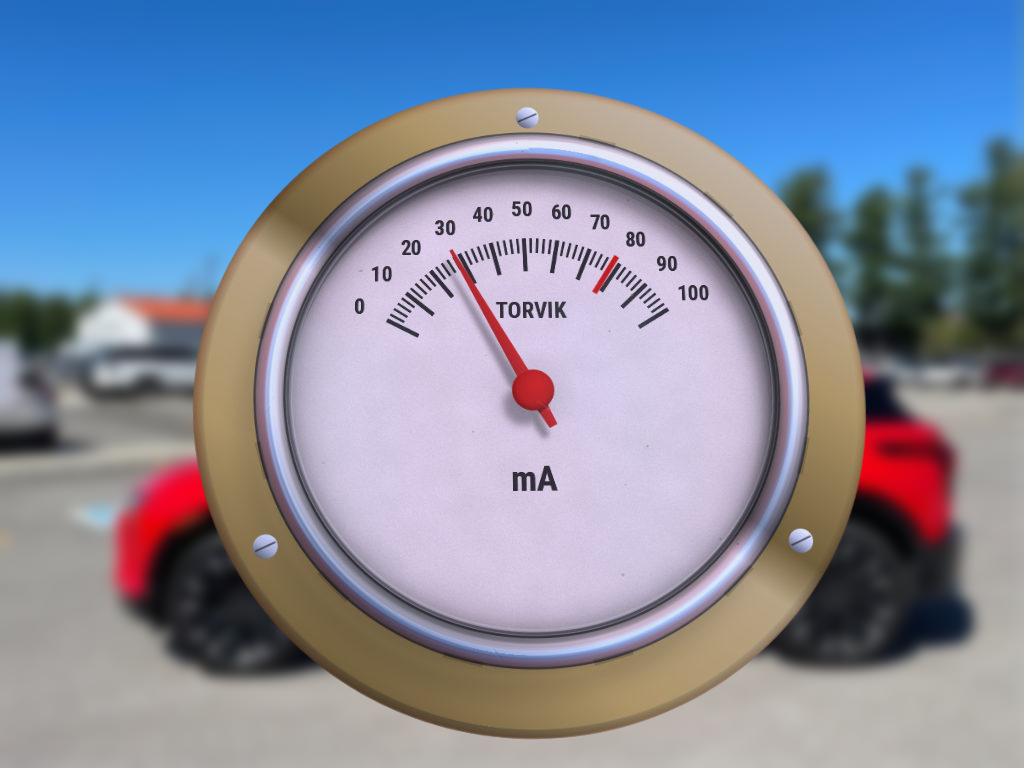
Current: 28 mA
